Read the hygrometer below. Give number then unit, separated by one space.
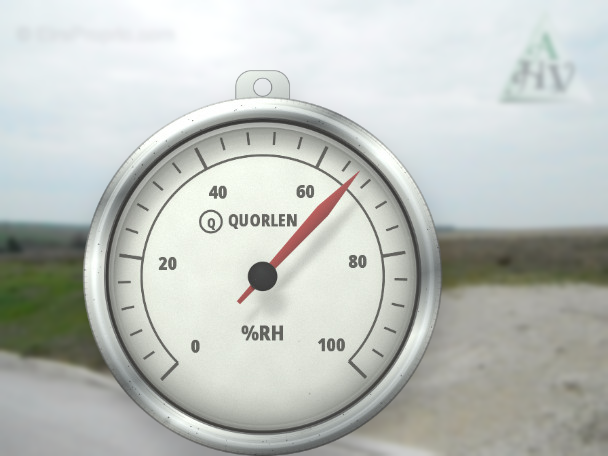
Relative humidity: 66 %
